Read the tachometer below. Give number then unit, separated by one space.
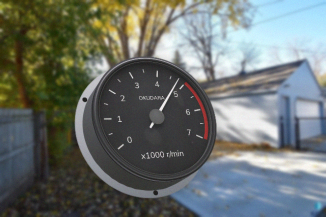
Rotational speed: 4750 rpm
